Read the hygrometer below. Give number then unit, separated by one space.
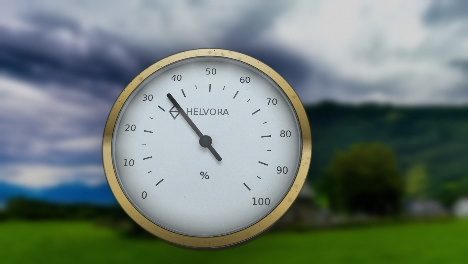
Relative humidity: 35 %
